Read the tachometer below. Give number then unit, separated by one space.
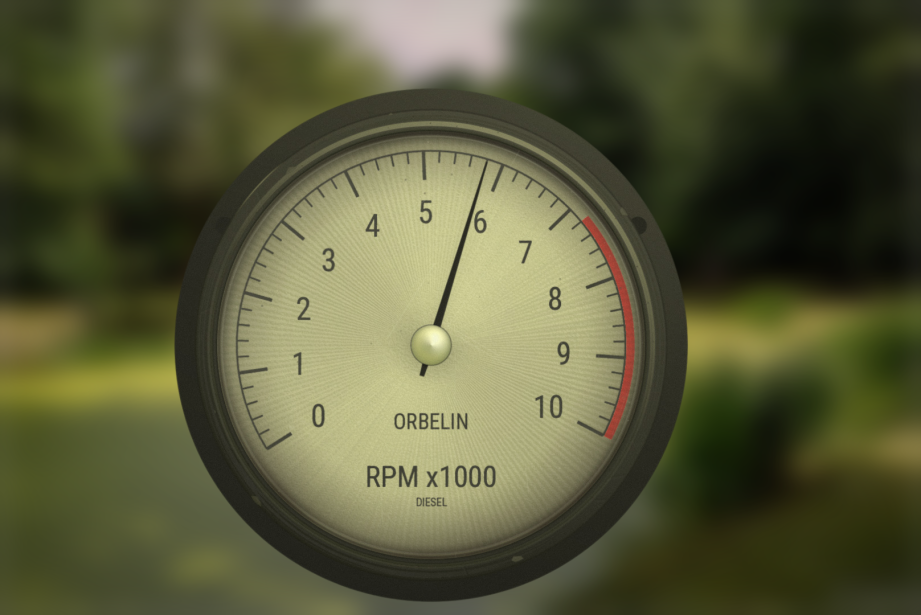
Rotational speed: 5800 rpm
